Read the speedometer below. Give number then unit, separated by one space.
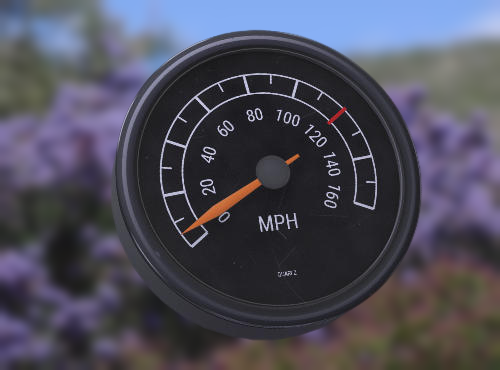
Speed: 5 mph
